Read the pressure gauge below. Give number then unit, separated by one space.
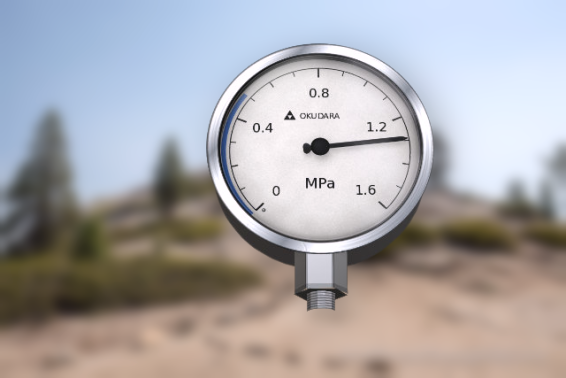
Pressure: 1.3 MPa
